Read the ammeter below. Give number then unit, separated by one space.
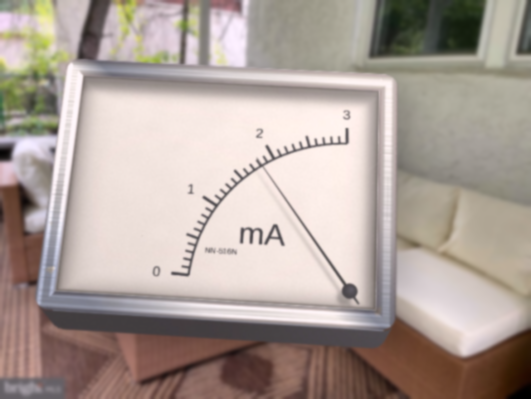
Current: 1.8 mA
